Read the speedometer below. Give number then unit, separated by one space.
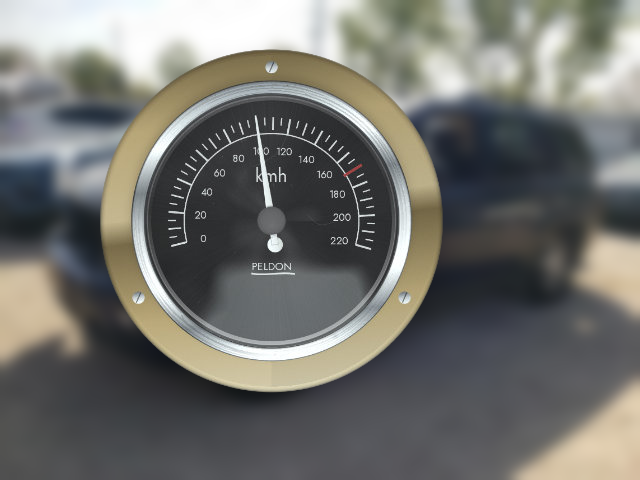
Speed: 100 km/h
